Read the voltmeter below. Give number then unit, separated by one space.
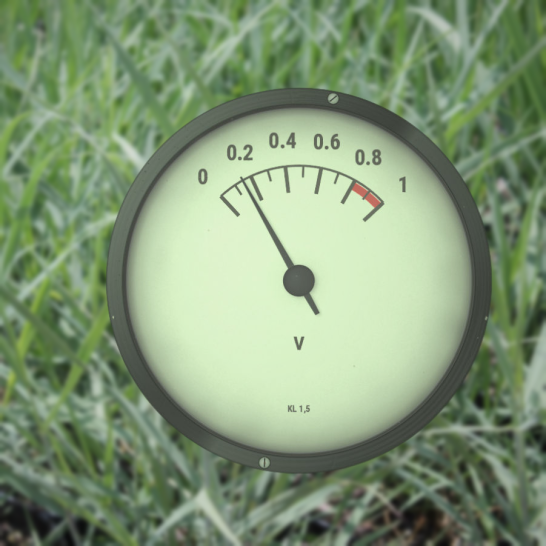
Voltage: 0.15 V
